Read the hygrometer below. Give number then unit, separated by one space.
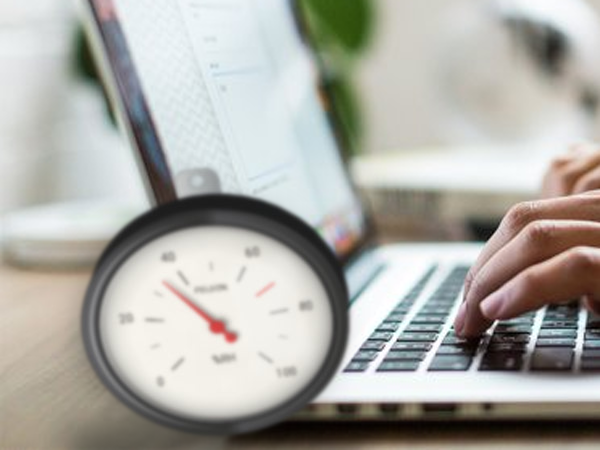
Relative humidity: 35 %
